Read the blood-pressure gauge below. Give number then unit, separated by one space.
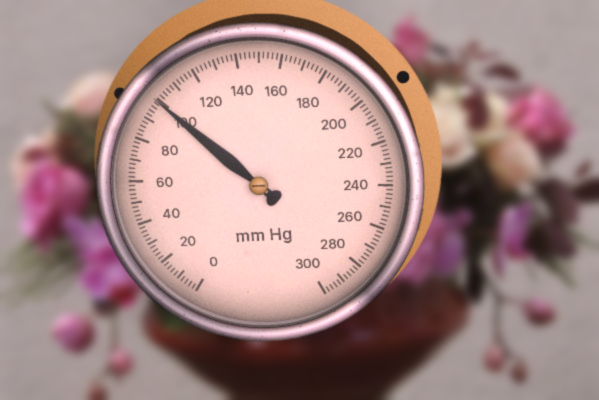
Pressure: 100 mmHg
